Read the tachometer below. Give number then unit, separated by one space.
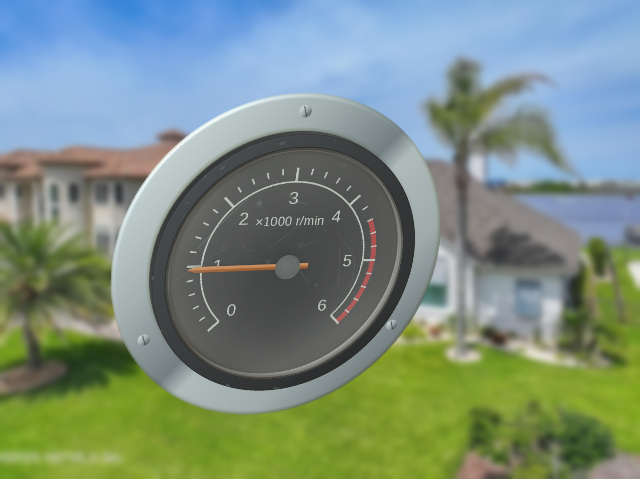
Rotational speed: 1000 rpm
